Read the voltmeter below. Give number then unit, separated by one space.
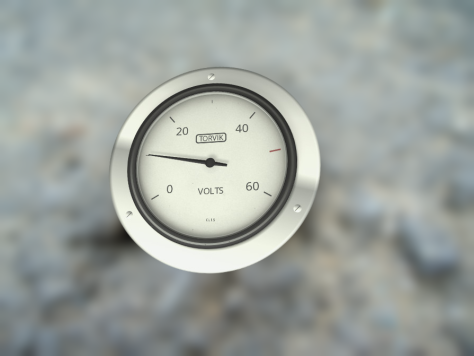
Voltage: 10 V
